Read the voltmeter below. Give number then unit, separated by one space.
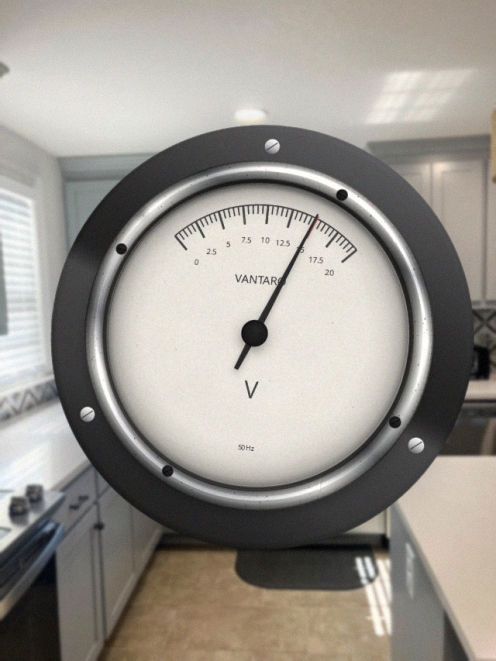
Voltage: 15 V
